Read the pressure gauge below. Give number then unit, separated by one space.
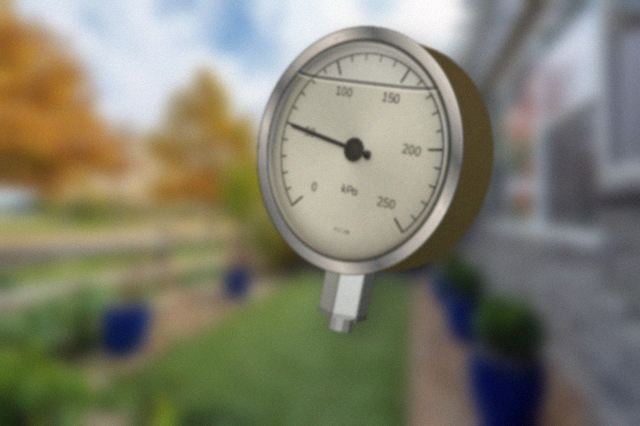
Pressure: 50 kPa
